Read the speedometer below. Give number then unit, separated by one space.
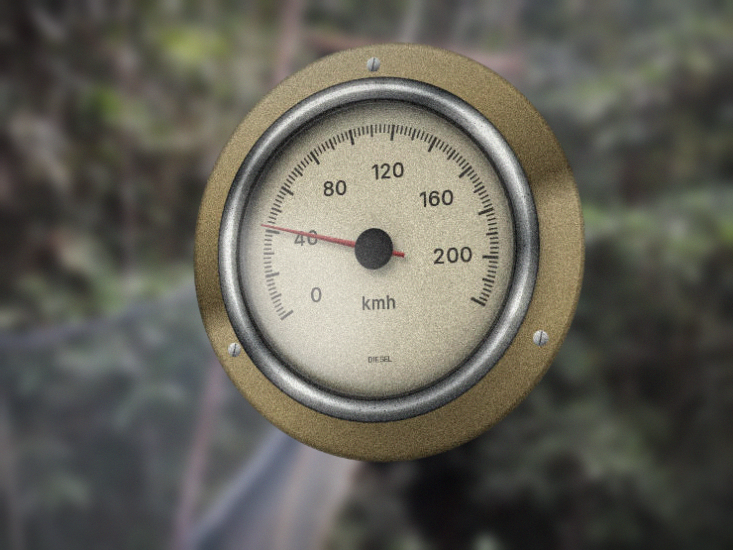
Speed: 42 km/h
